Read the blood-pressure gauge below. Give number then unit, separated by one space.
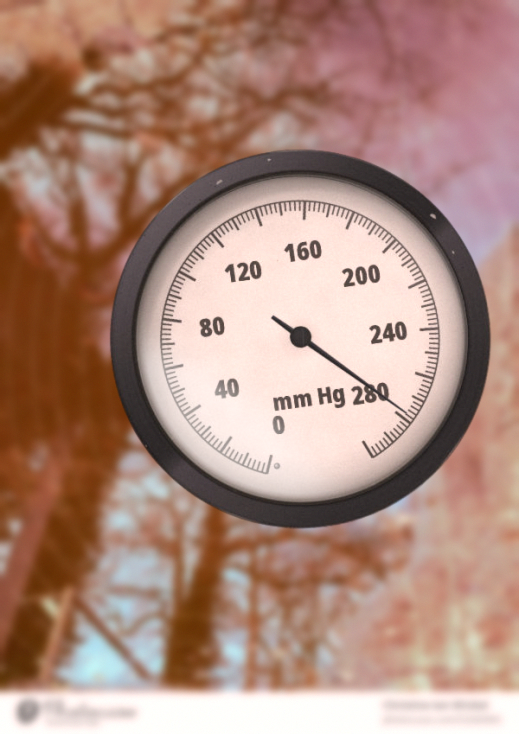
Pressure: 278 mmHg
